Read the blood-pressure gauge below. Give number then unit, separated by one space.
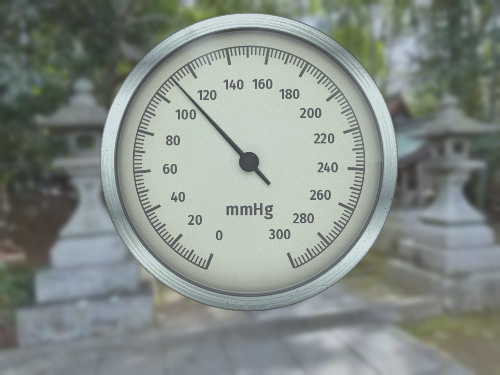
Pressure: 110 mmHg
